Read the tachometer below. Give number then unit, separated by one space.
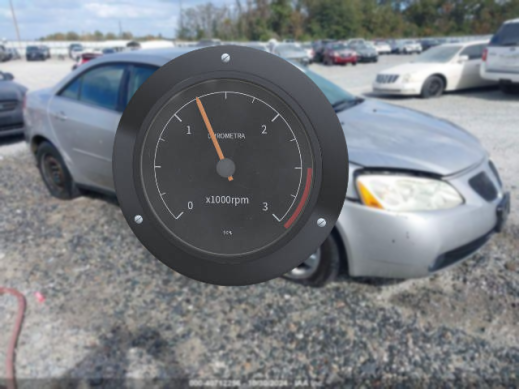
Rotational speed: 1250 rpm
